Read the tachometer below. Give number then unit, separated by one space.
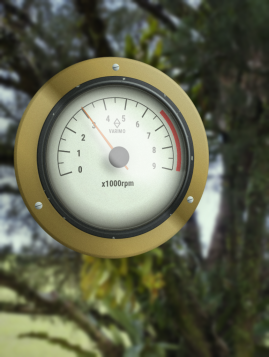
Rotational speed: 3000 rpm
